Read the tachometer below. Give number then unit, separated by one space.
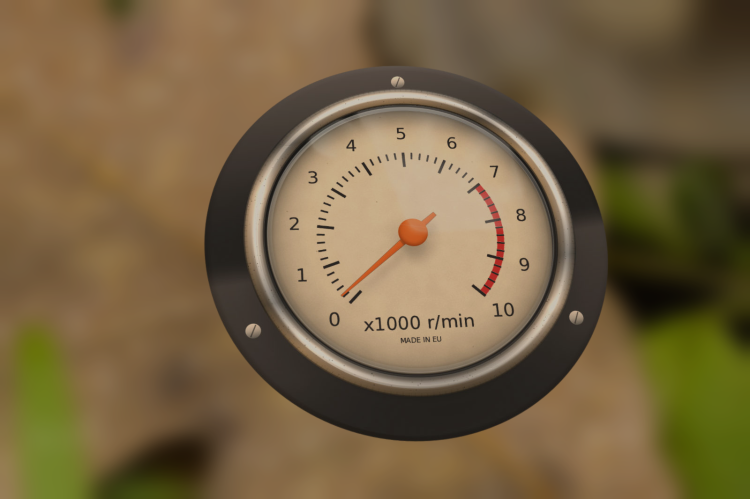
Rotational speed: 200 rpm
